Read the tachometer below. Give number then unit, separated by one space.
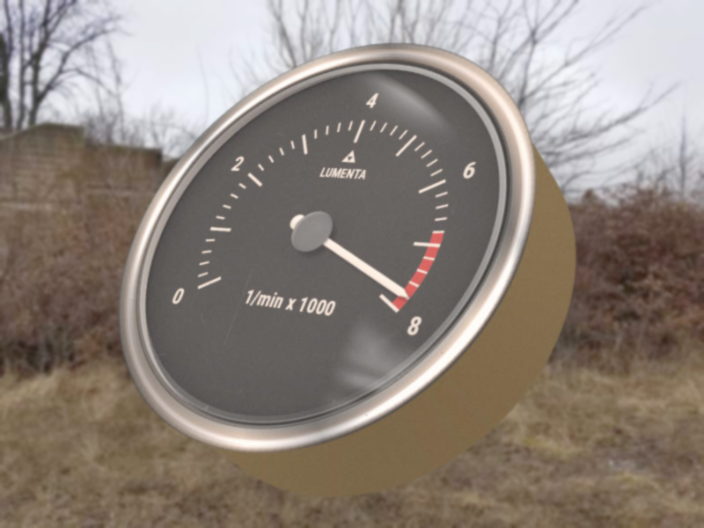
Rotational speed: 7800 rpm
